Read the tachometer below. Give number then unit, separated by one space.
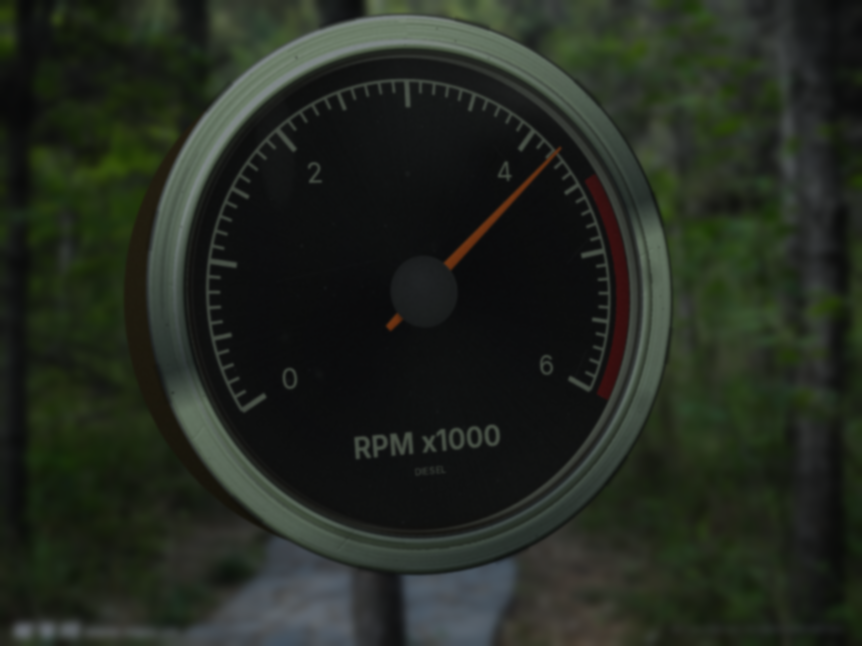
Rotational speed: 4200 rpm
